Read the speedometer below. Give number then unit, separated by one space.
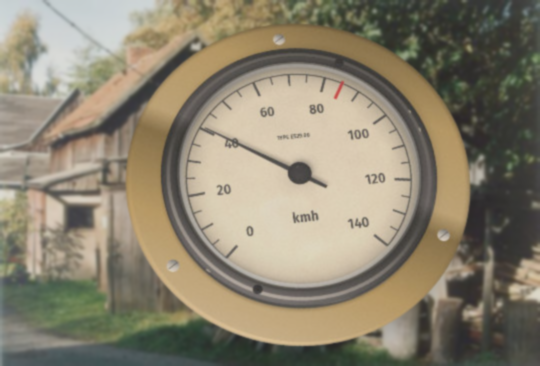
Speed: 40 km/h
